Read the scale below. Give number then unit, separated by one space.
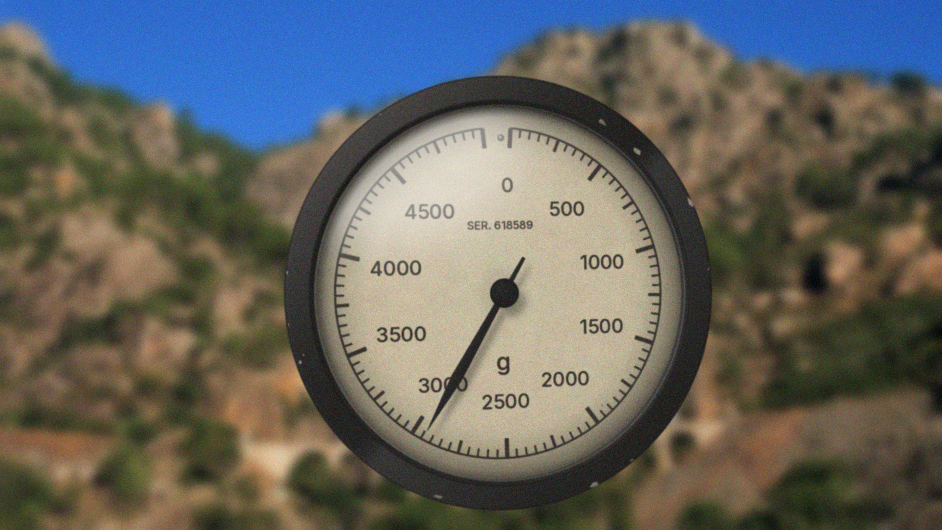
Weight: 2950 g
